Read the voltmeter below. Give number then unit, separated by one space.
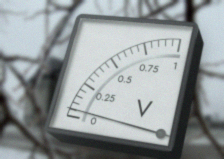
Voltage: 0.05 V
